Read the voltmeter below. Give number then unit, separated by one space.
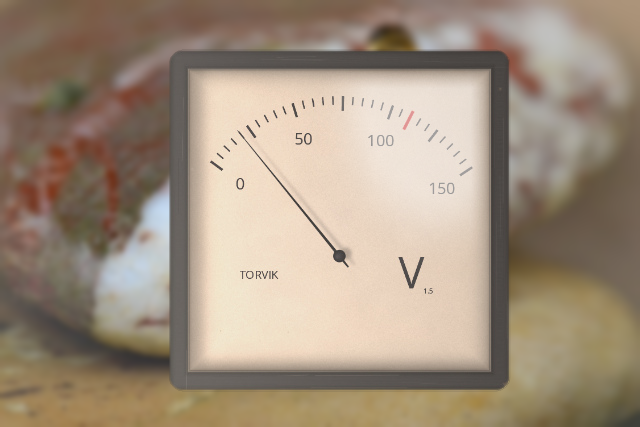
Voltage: 20 V
